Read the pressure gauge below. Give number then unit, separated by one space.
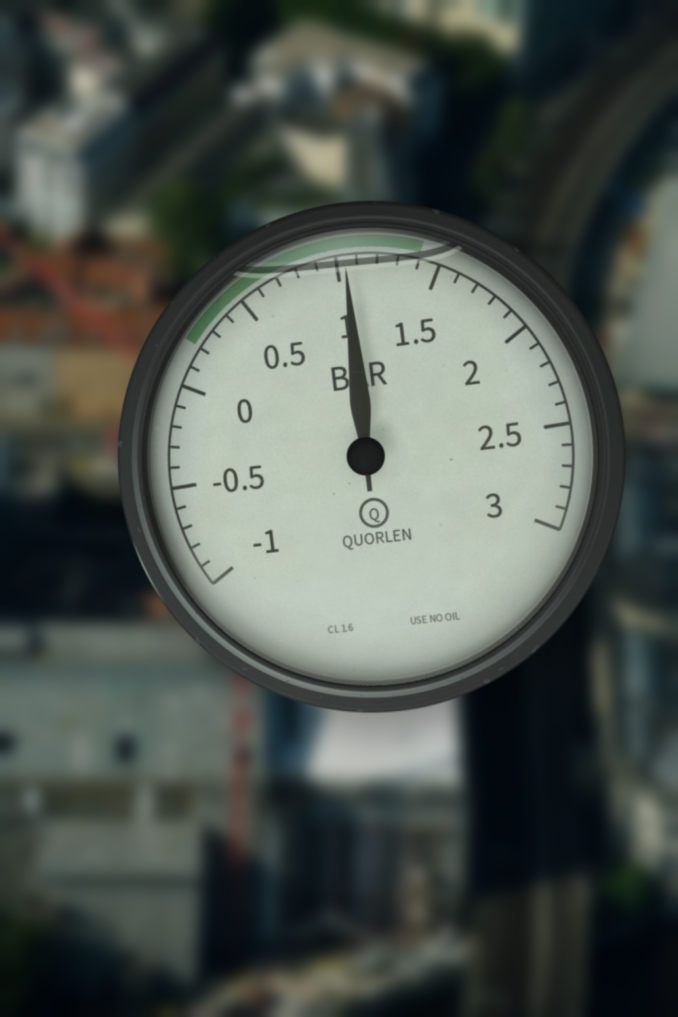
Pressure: 1.05 bar
